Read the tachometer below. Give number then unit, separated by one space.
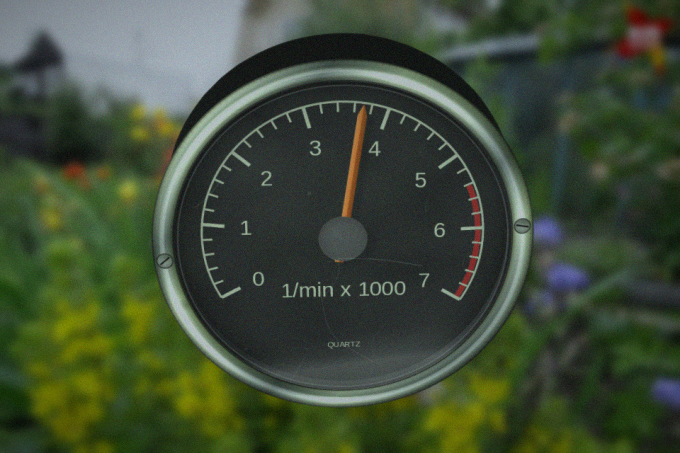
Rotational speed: 3700 rpm
